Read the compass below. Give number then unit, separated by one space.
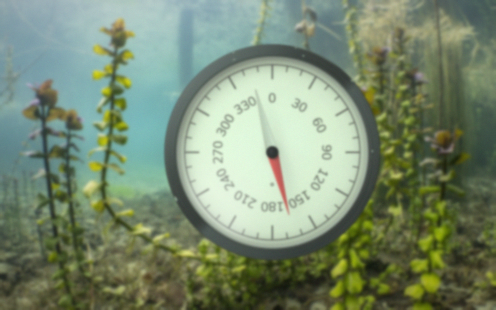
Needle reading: 165 °
